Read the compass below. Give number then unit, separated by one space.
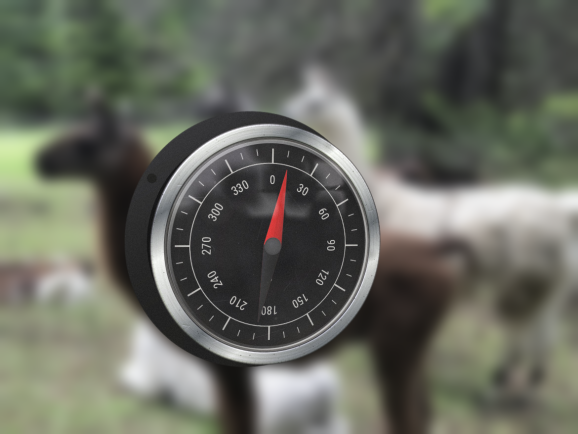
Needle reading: 10 °
